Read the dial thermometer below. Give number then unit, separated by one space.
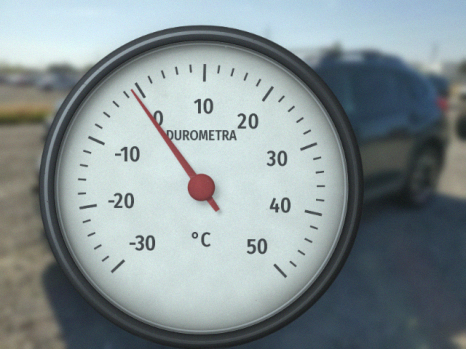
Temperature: -1 °C
